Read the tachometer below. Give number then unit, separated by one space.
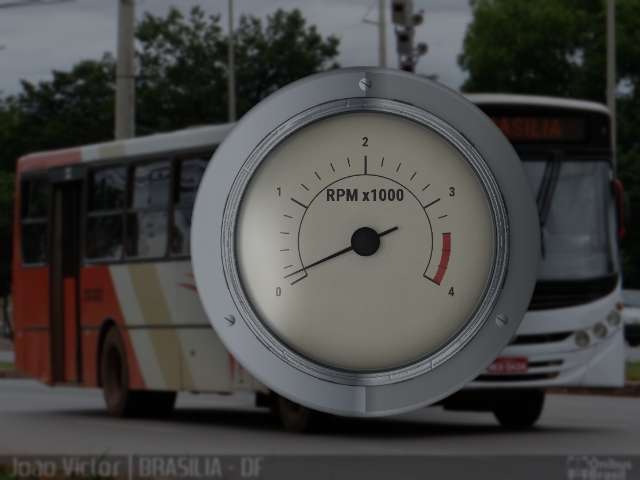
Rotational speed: 100 rpm
